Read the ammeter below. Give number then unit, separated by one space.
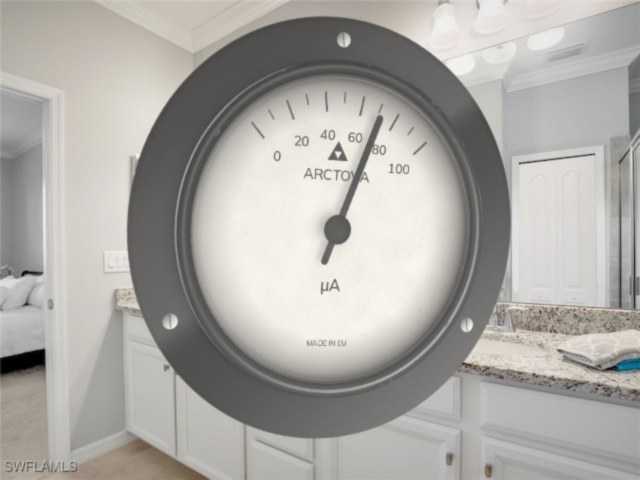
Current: 70 µA
